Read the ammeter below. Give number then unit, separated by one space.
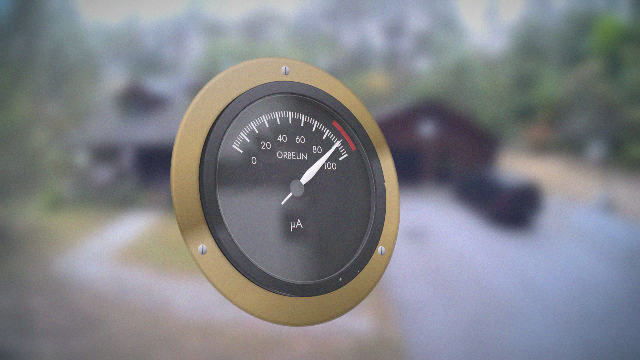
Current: 90 µA
